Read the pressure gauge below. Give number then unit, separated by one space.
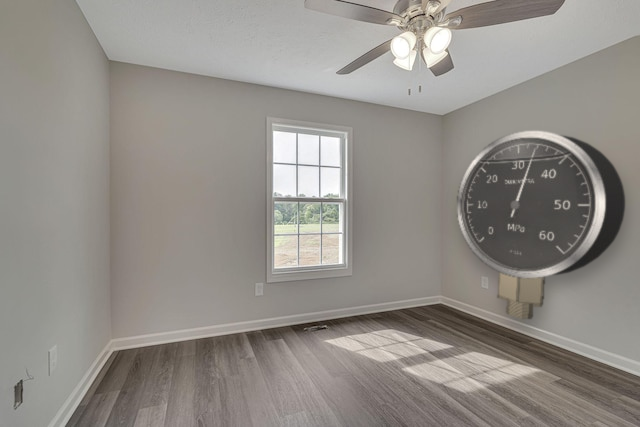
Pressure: 34 MPa
